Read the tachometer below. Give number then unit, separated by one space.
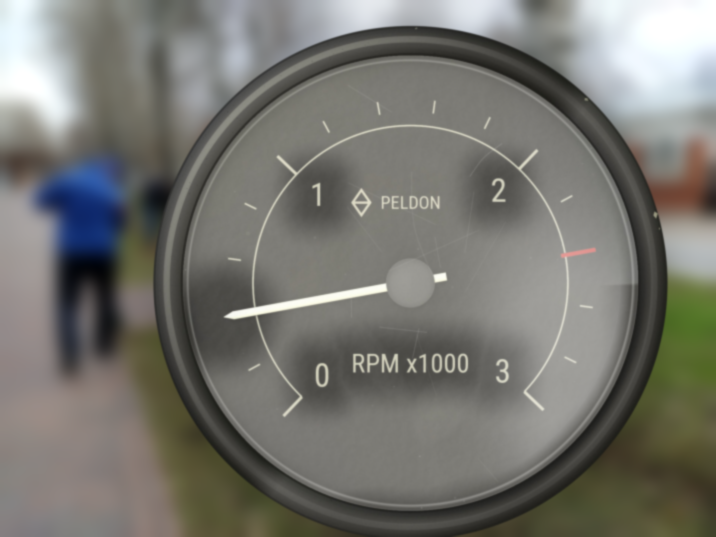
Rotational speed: 400 rpm
